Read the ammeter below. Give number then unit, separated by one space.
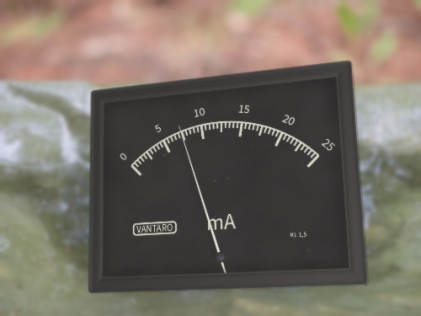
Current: 7.5 mA
